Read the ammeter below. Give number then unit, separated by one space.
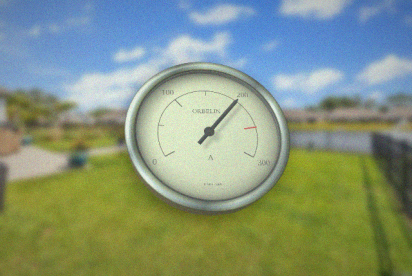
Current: 200 A
